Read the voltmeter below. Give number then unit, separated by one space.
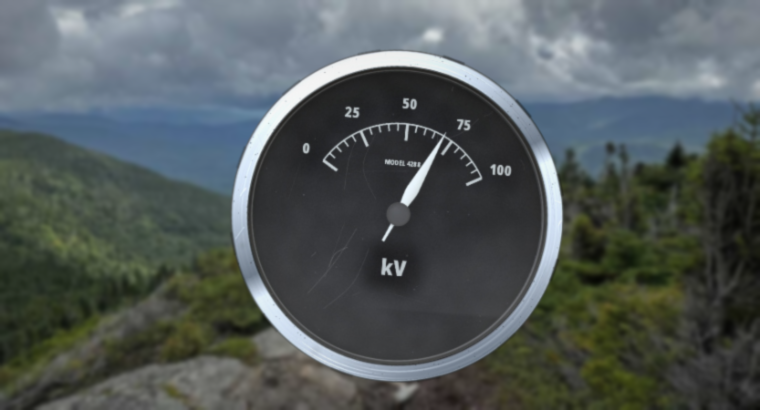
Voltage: 70 kV
